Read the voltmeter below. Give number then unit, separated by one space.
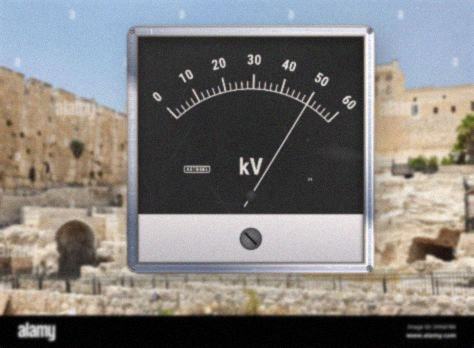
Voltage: 50 kV
